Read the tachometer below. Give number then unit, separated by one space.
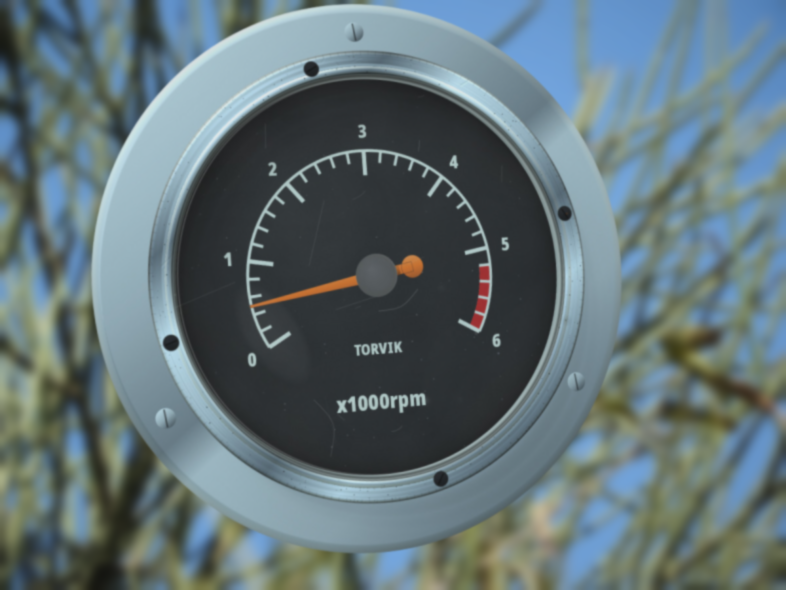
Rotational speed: 500 rpm
